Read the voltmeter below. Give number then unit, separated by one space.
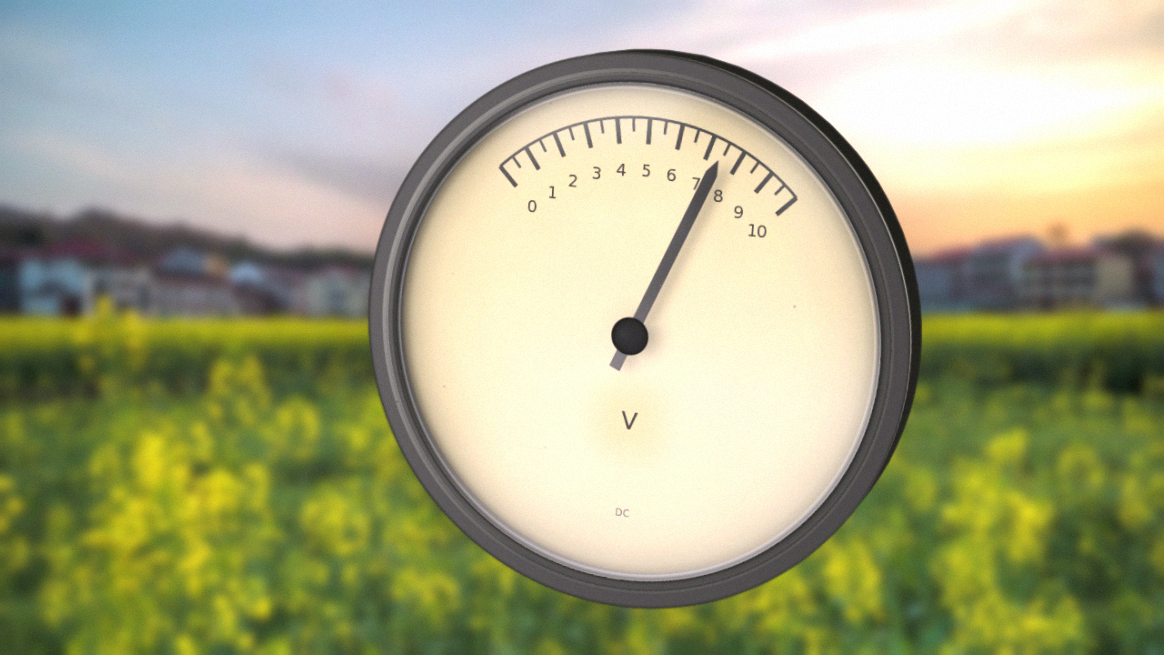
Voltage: 7.5 V
